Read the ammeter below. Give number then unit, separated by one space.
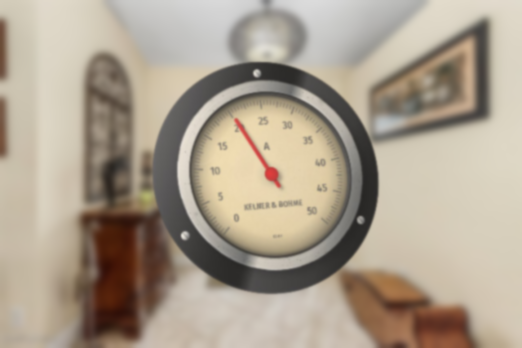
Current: 20 A
